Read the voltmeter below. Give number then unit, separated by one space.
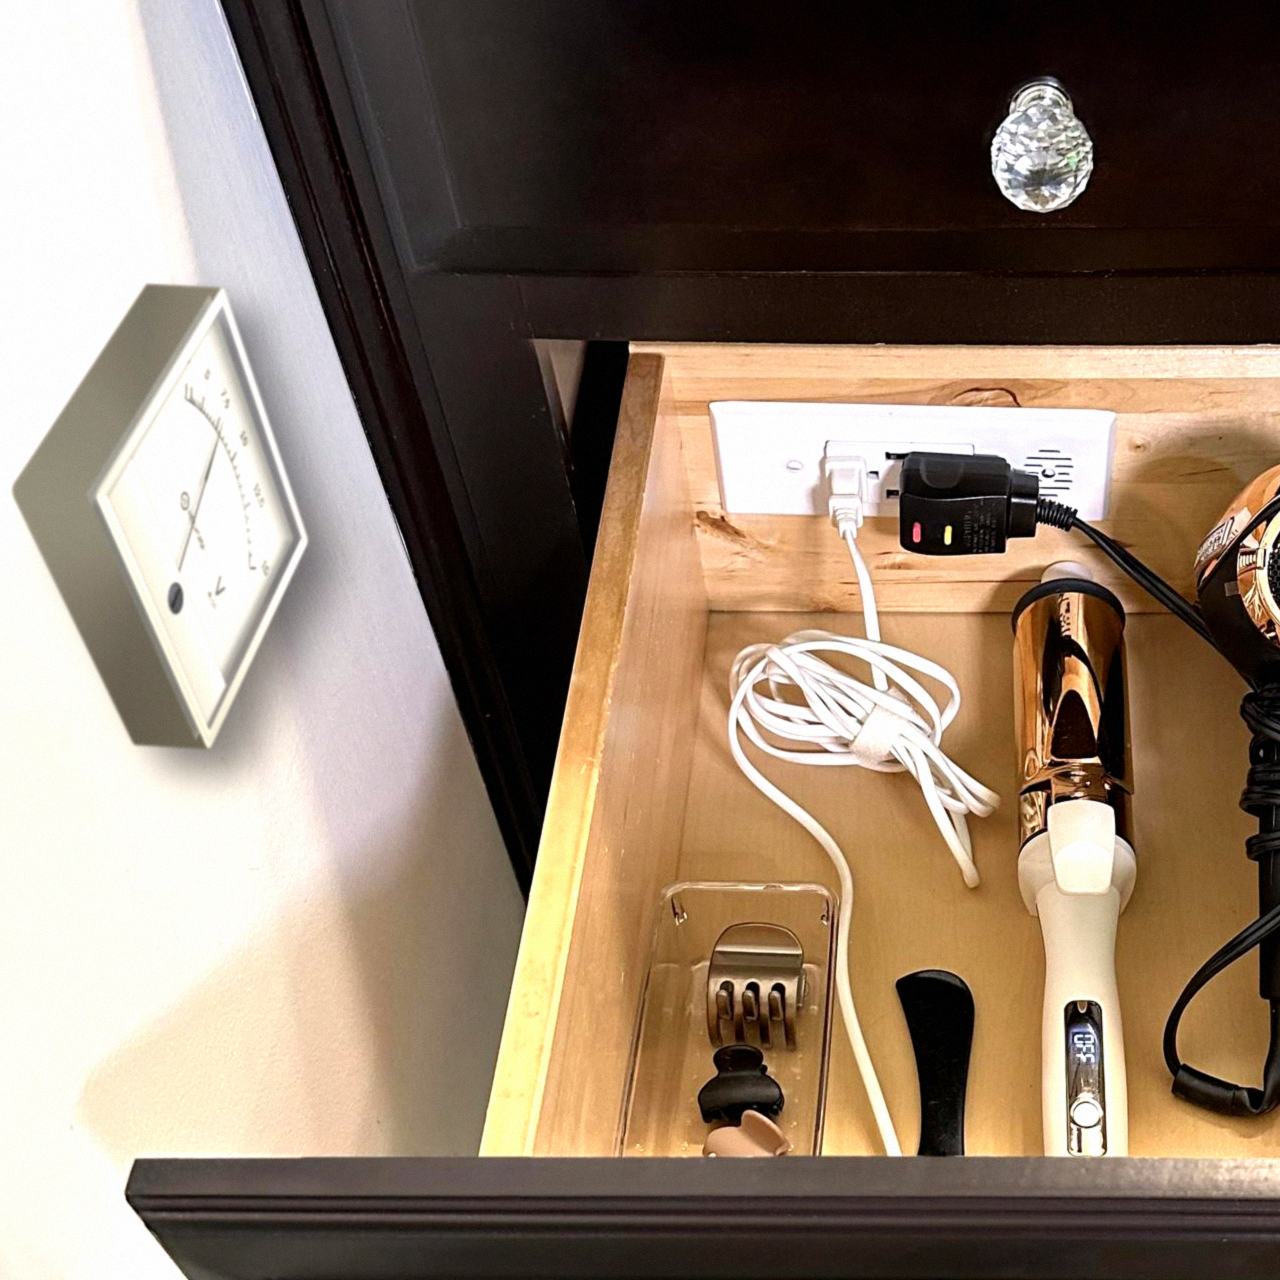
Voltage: 7.5 V
